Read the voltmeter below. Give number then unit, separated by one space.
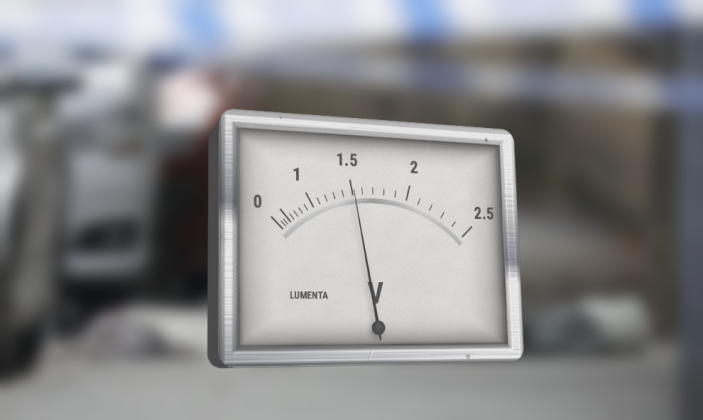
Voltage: 1.5 V
